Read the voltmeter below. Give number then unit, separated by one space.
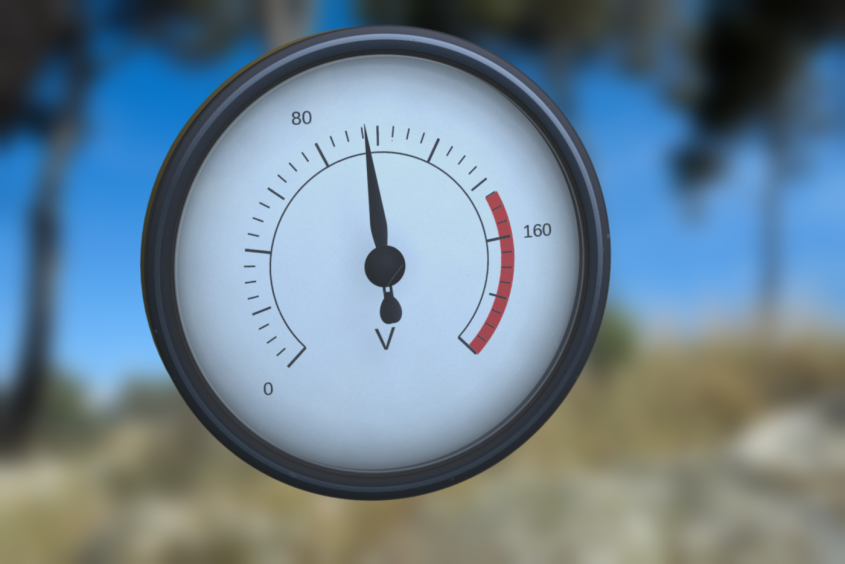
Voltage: 95 V
